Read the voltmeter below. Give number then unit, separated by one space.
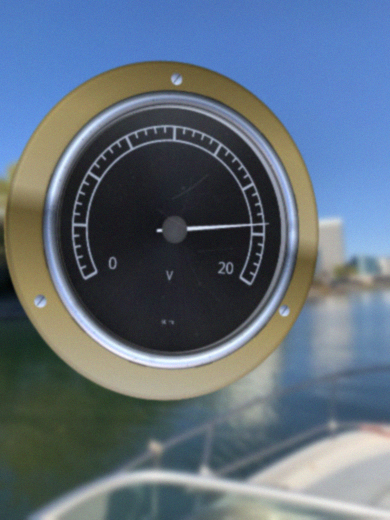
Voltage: 17 V
